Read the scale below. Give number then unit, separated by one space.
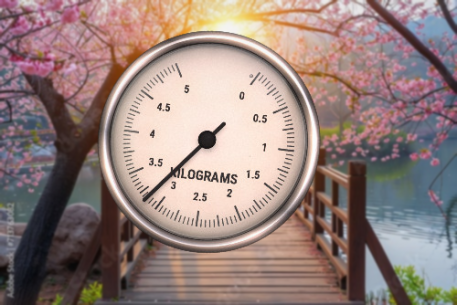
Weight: 3.15 kg
